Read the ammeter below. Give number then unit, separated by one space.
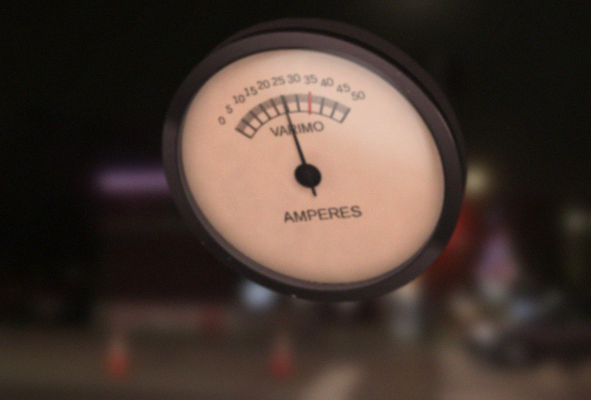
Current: 25 A
